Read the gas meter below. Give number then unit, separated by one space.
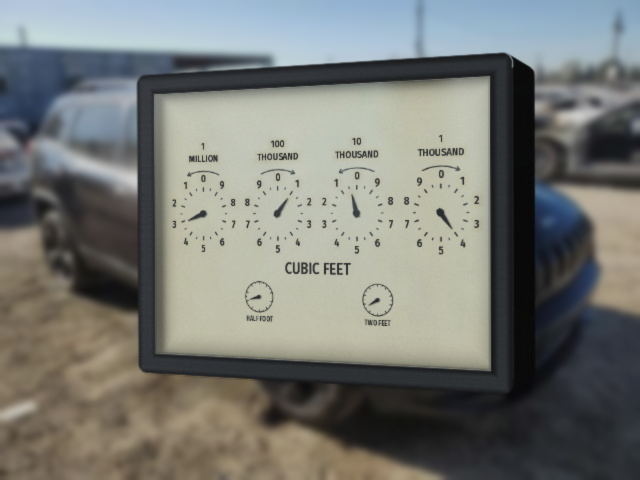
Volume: 310400 ft³
